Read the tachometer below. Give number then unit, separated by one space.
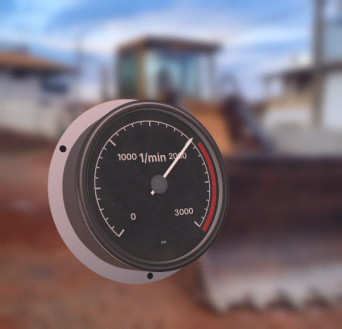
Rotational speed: 2000 rpm
